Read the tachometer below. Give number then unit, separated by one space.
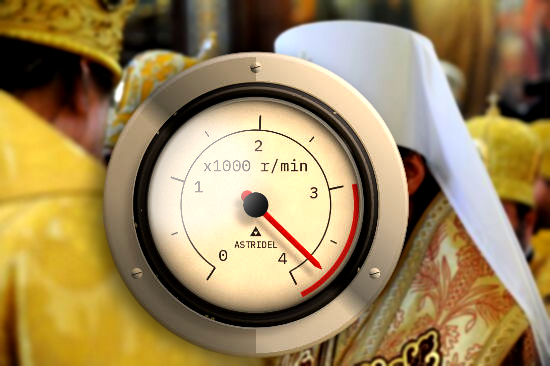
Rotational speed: 3750 rpm
